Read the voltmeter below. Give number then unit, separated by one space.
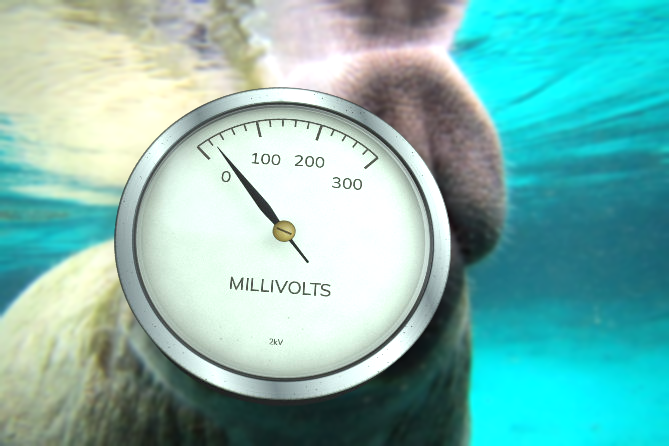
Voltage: 20 mV
